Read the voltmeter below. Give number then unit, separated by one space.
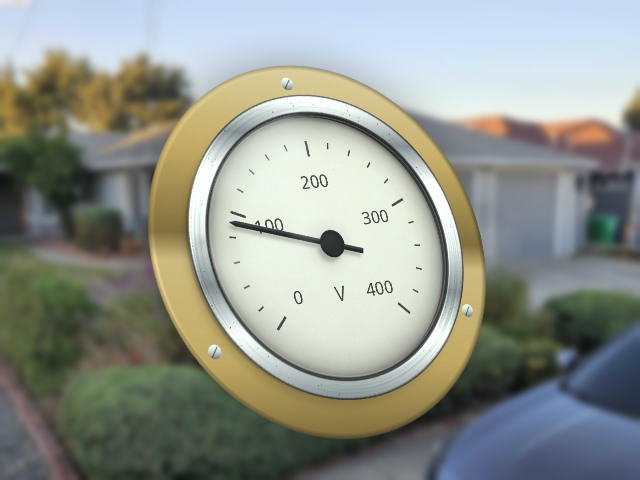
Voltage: 90 V
